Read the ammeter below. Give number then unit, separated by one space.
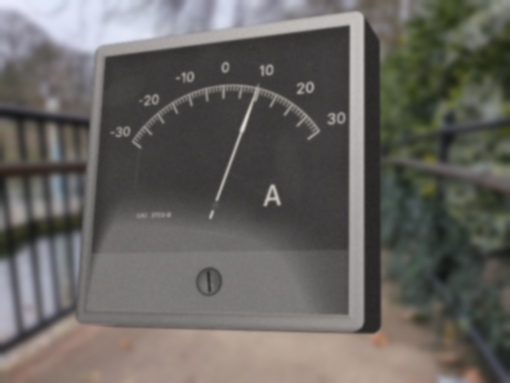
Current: 10 A
